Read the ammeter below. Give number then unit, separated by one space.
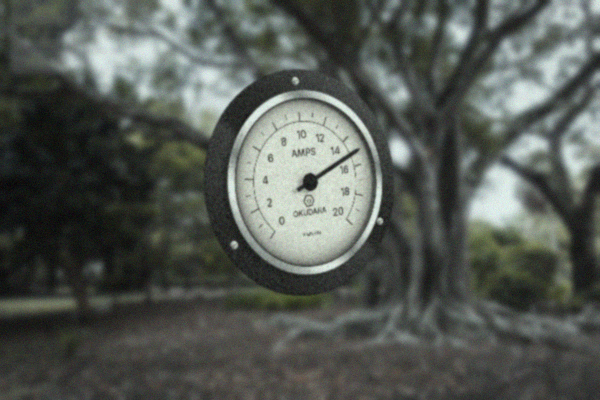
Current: 15 A
